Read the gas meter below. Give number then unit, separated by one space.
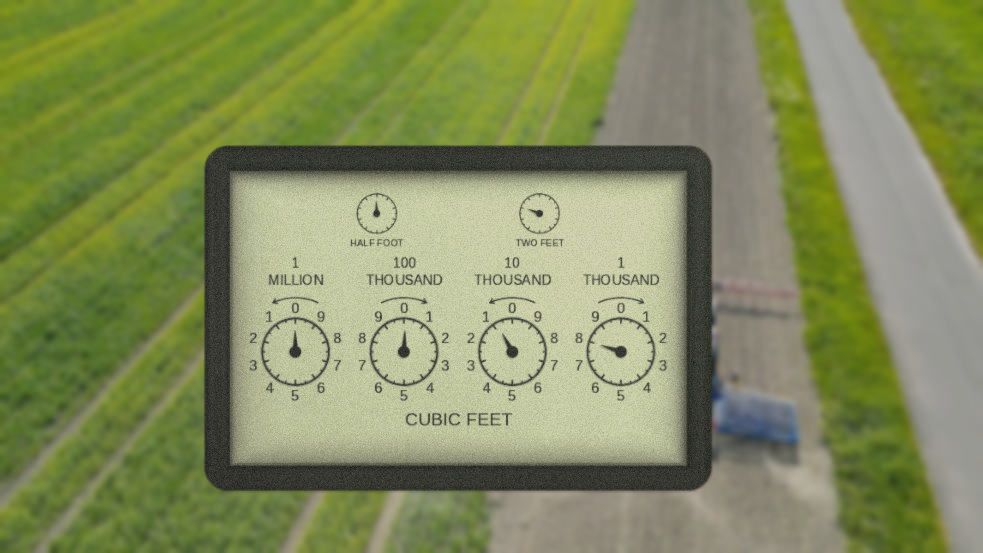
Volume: 800 ft³
